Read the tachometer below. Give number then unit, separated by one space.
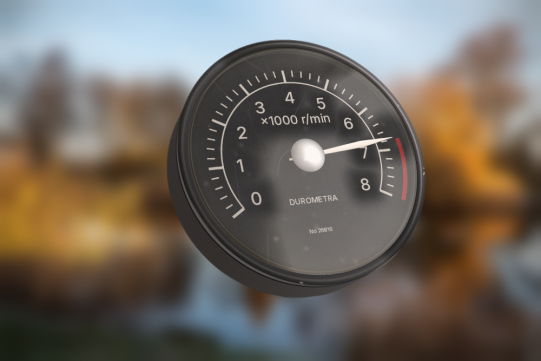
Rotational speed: 6800 rpm
